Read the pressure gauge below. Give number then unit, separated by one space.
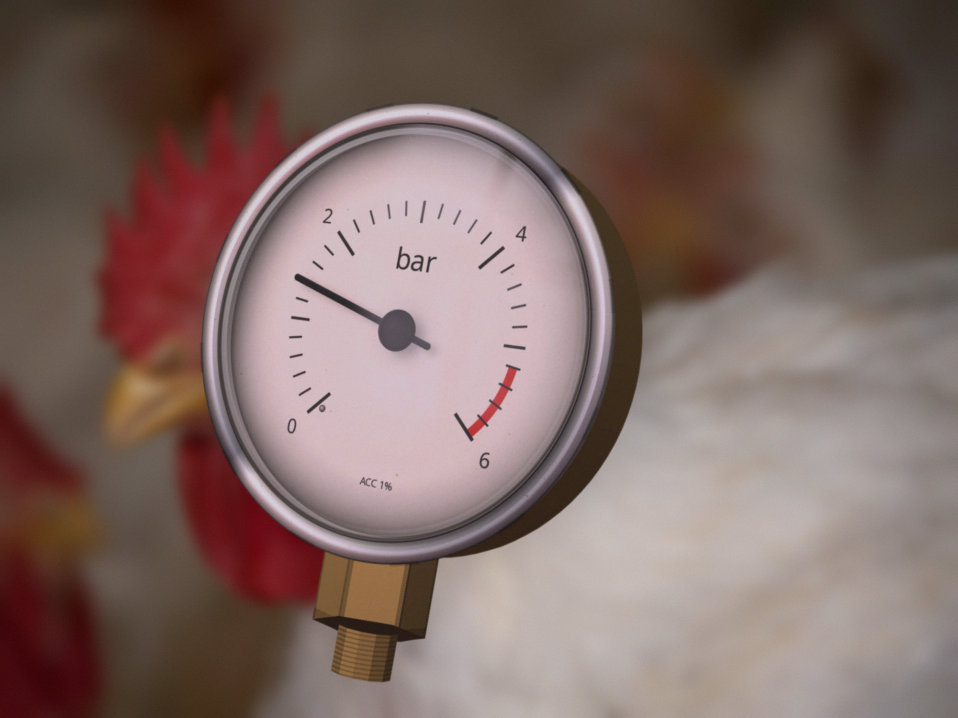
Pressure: 1.4 bar
